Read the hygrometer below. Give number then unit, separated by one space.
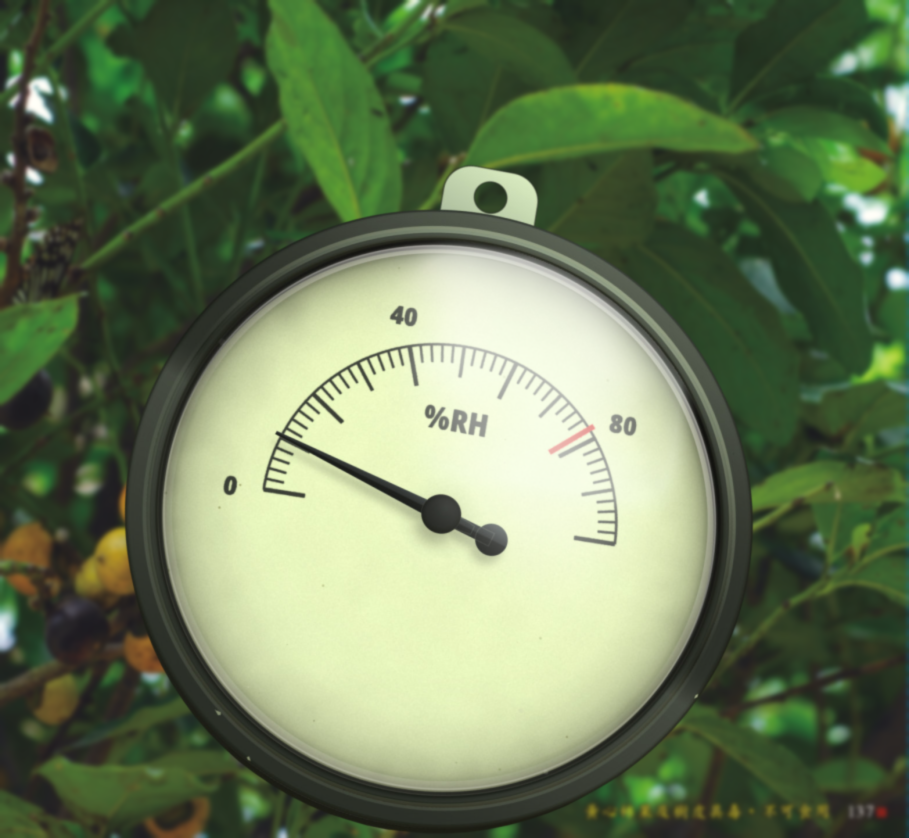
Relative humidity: 10 %
